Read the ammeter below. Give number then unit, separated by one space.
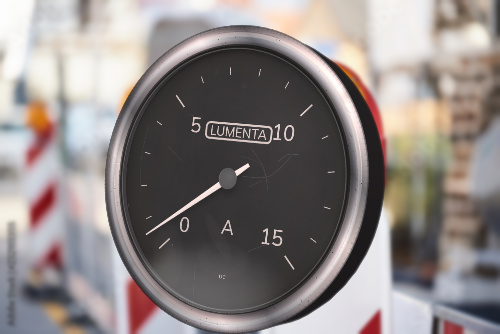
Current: 0.5 A
